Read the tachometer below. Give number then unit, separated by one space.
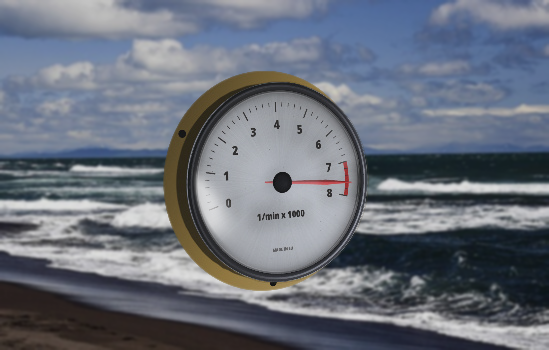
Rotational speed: 7600 rpm
